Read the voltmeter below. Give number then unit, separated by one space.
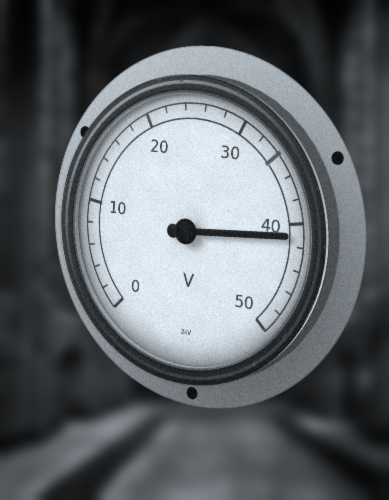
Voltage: 41 V
